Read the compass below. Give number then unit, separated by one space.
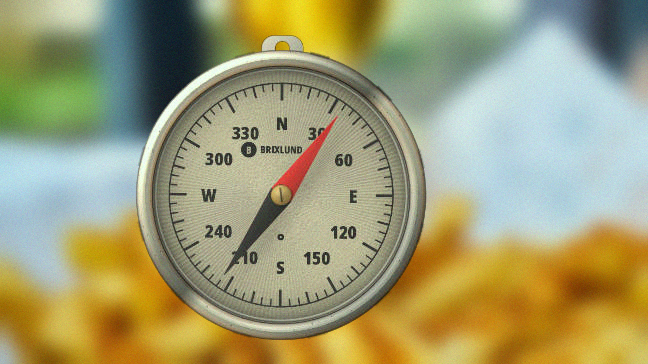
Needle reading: 35 °
